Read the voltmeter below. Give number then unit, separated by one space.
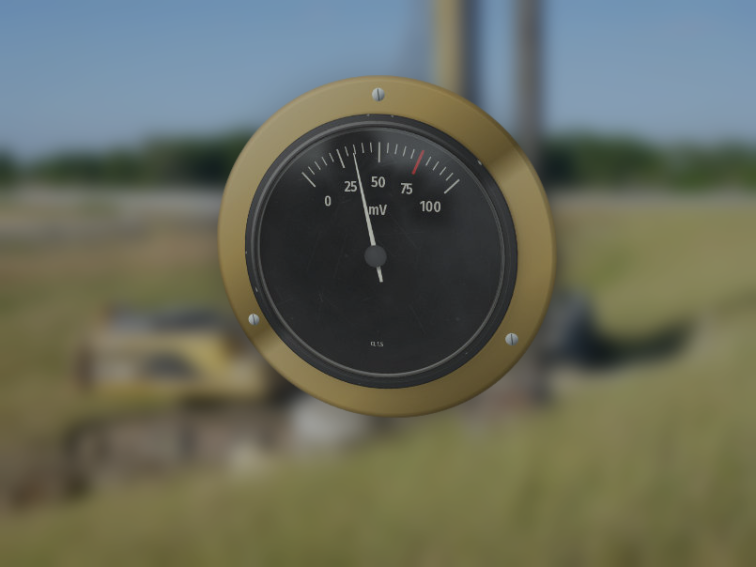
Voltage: 35 mV
